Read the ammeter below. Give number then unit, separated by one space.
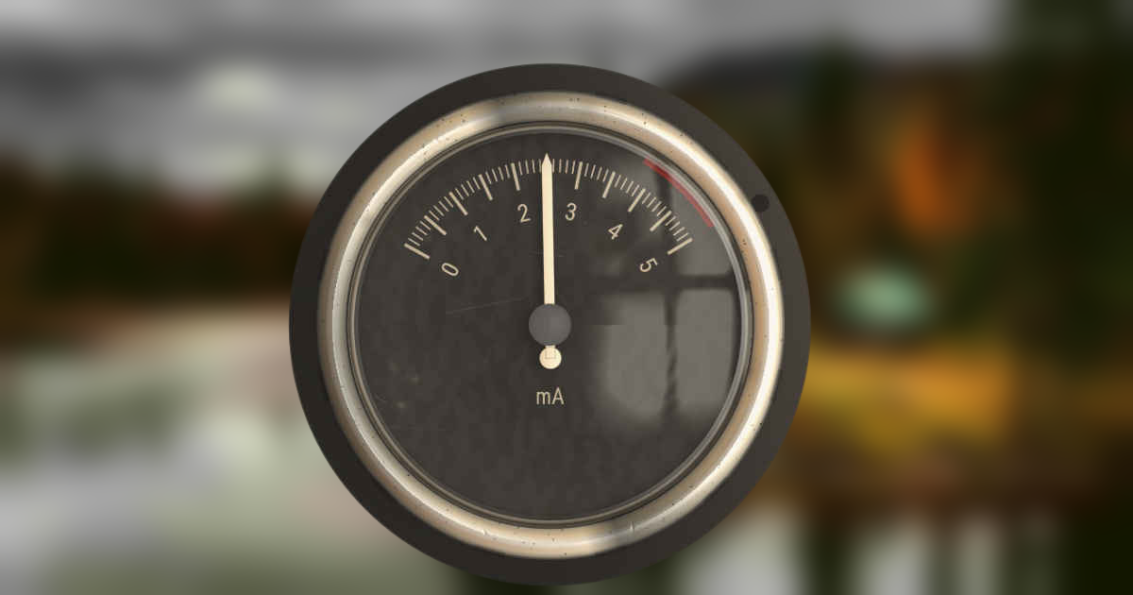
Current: 2.5 mA
